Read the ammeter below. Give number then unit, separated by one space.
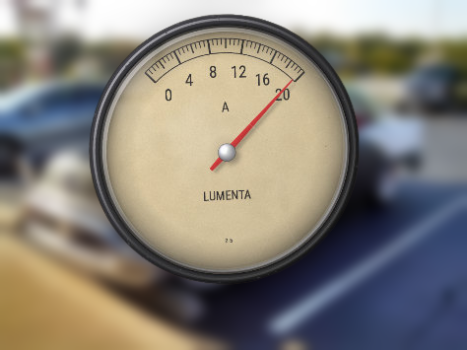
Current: 19.5 A
